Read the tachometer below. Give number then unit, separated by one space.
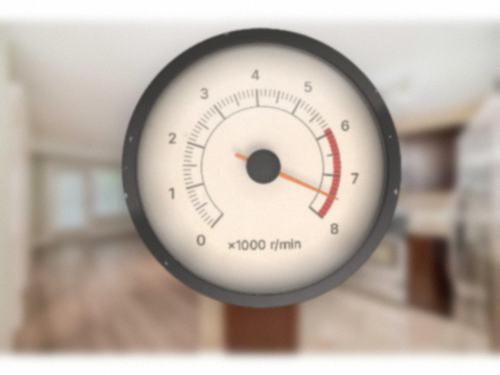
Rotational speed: 7500 rpm
